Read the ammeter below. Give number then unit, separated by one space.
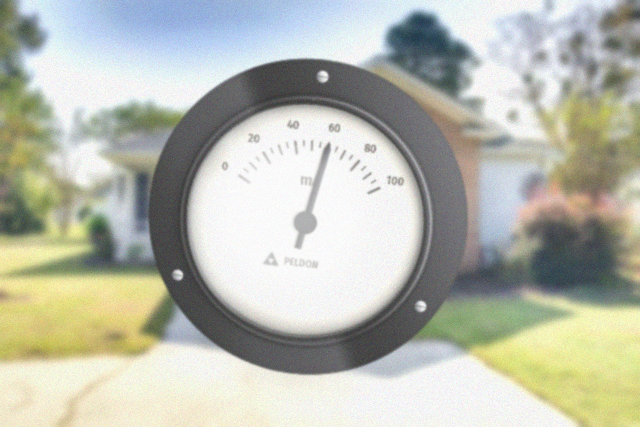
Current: 60 mA
